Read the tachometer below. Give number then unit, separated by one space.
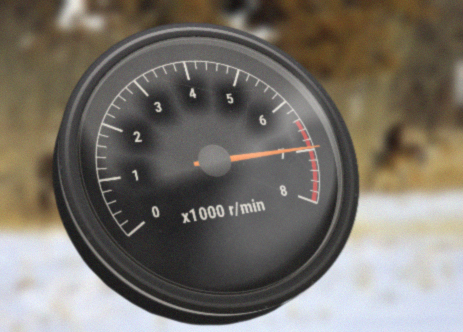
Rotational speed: 7000 rpm
